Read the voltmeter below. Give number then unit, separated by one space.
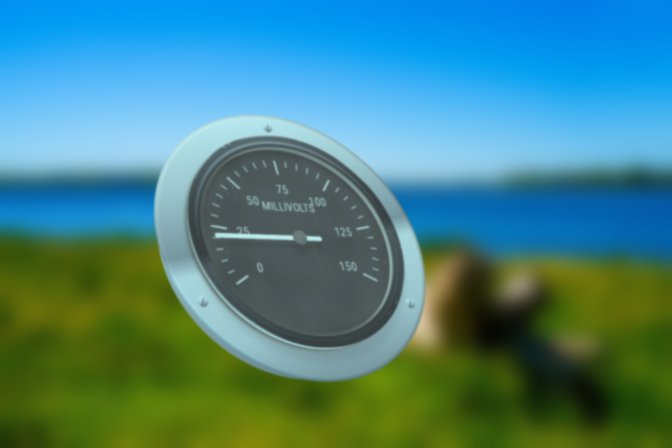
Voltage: 20 mV
